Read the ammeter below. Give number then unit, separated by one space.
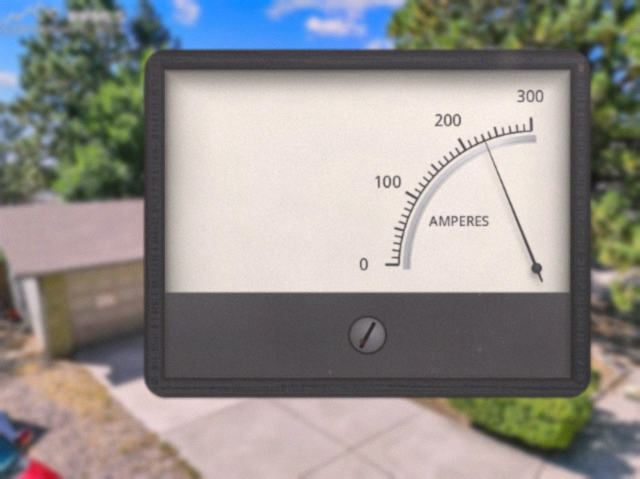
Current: 230 A
